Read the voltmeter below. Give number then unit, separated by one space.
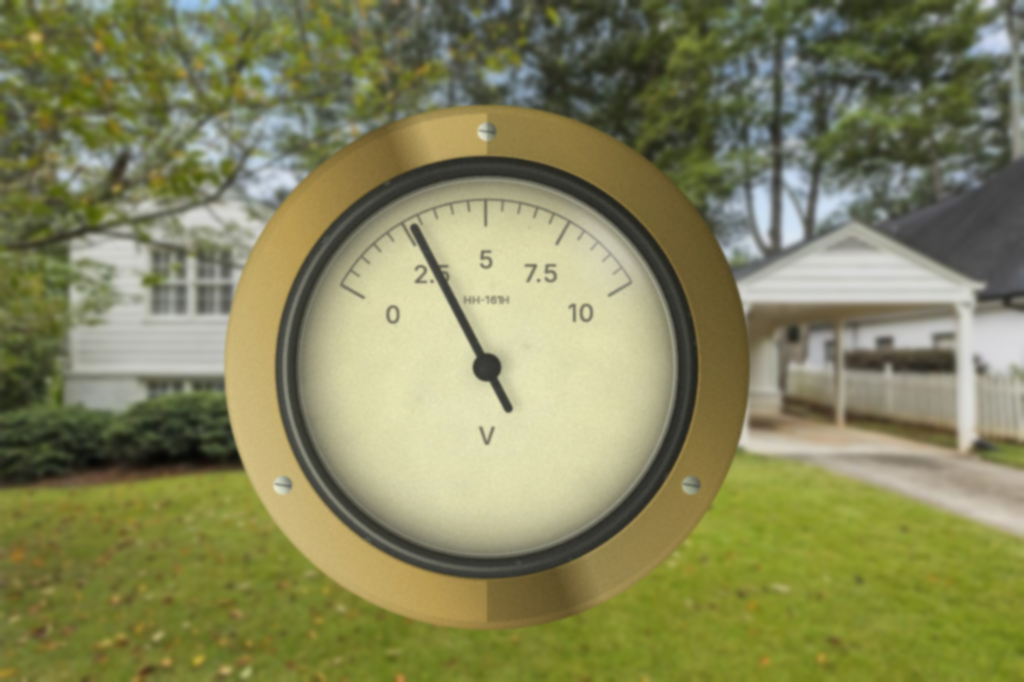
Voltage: 2.75 V
